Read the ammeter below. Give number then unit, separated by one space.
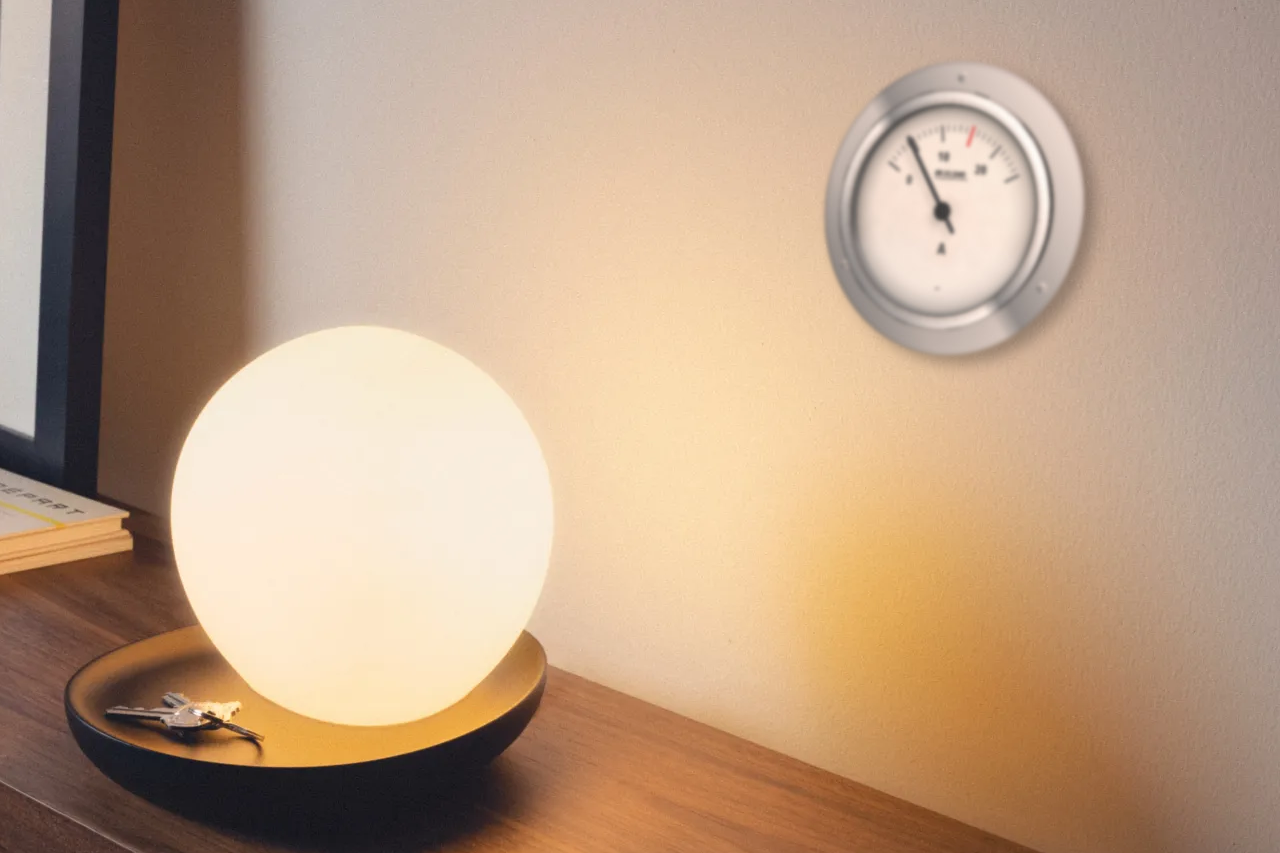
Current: 5 A
